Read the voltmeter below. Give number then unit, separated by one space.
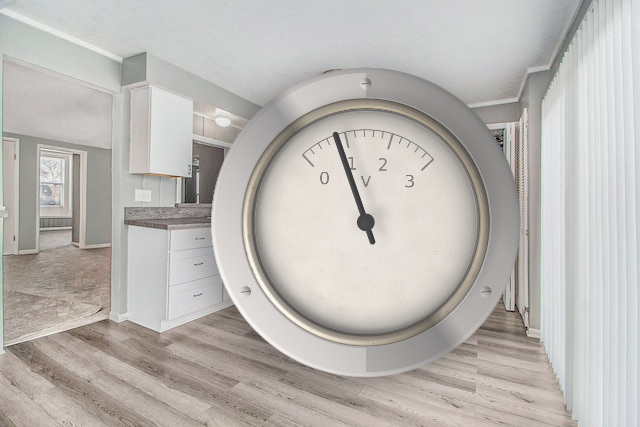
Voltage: 0.8 V
